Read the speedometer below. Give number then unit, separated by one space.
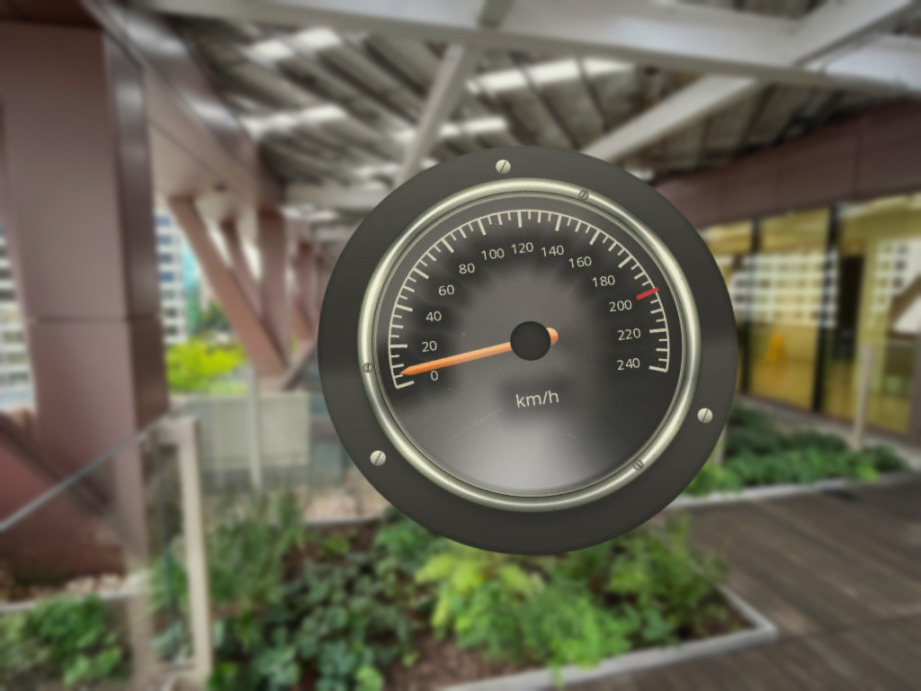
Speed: 5 km/h
